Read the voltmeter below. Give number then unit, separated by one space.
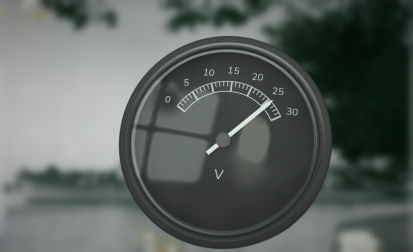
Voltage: 26 V
